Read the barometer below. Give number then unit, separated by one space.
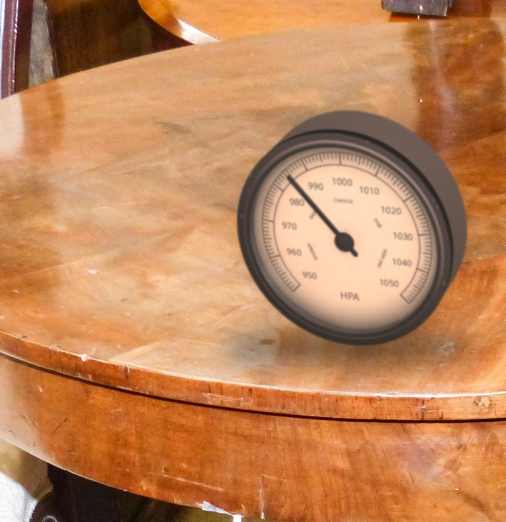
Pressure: 985 hPa
